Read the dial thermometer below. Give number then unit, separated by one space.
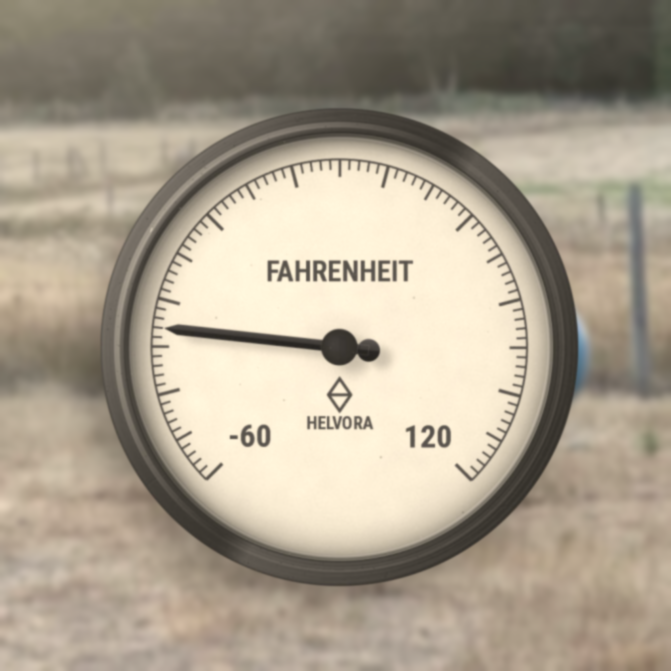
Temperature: -26 °F
